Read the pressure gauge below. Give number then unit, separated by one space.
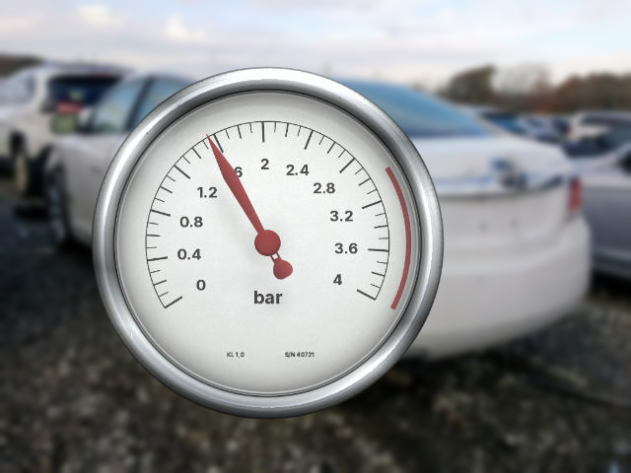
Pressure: 1.55 bar
